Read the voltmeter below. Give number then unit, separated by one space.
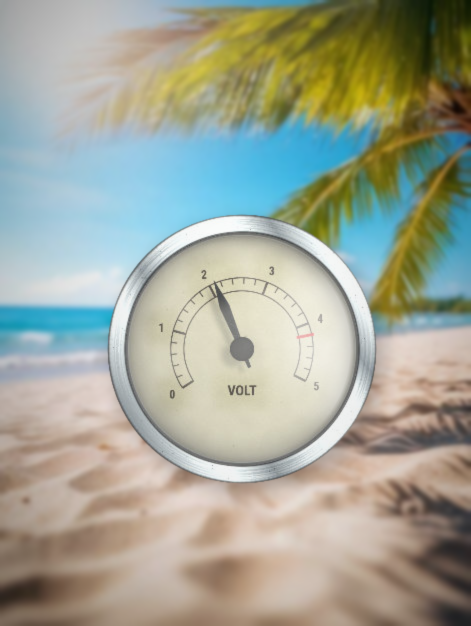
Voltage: 2.1 V
